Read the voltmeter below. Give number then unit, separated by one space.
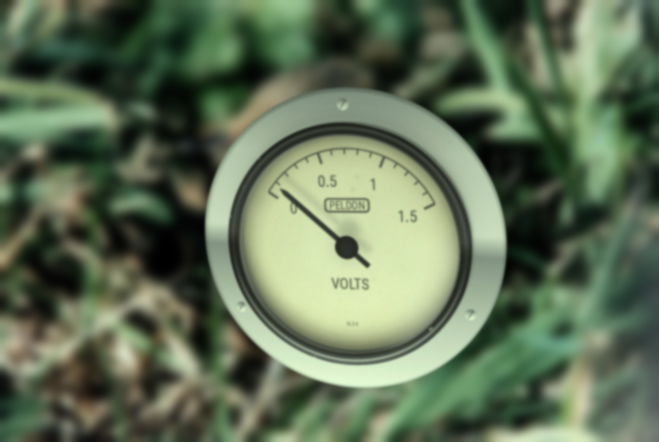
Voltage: 0.1 V
